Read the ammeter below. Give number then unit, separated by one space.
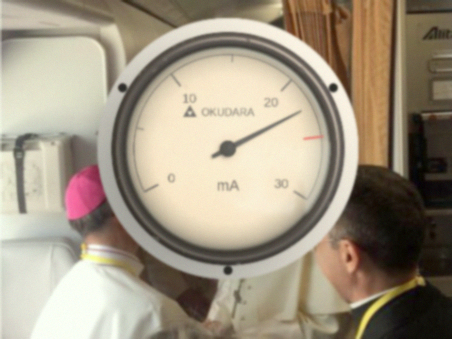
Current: 22.5 mA
